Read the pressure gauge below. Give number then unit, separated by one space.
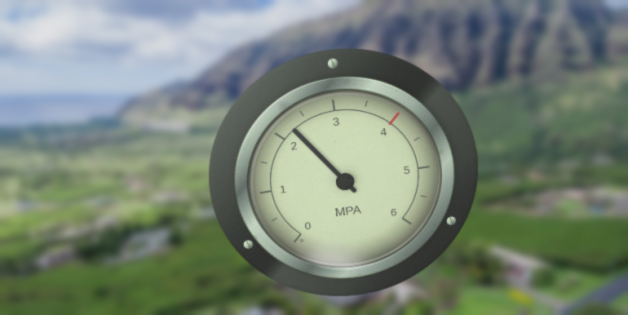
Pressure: 2.25 MPa
